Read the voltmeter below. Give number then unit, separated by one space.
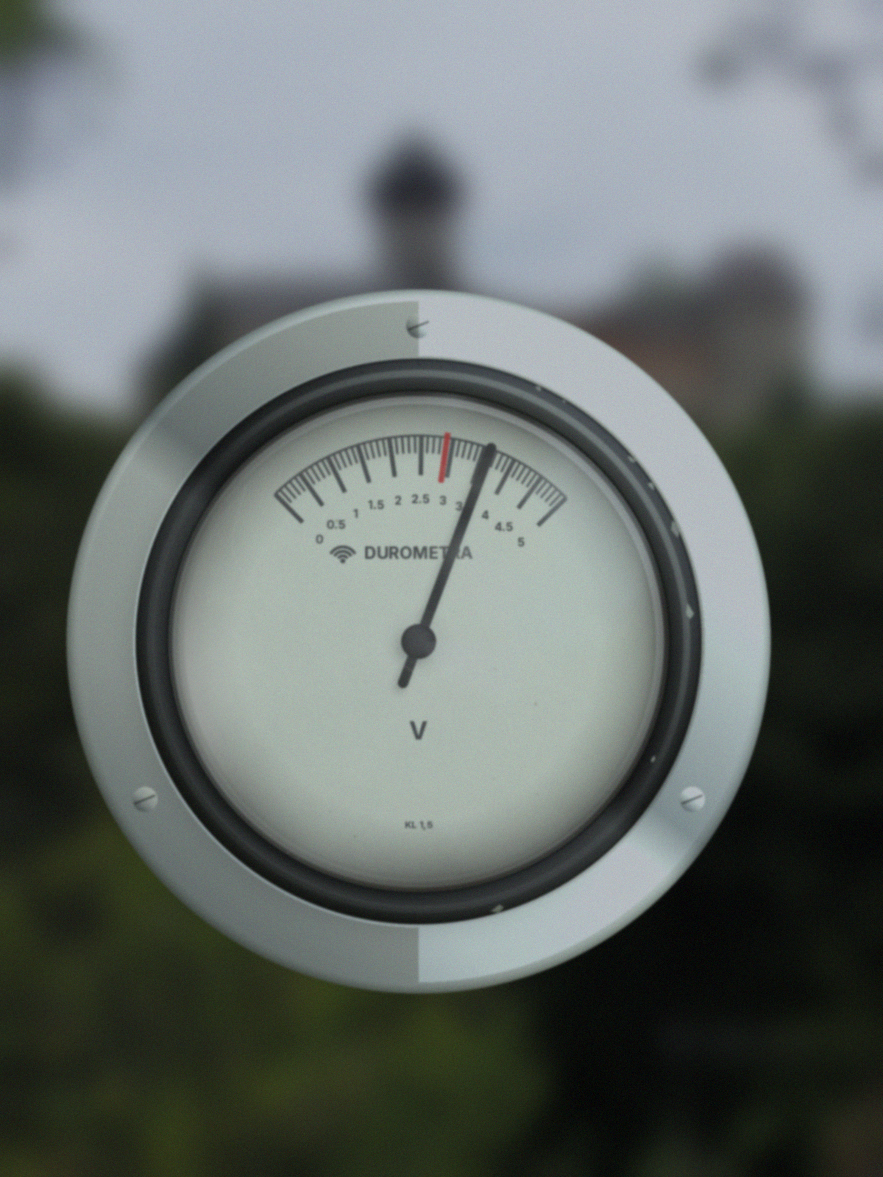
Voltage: 3.6 V
